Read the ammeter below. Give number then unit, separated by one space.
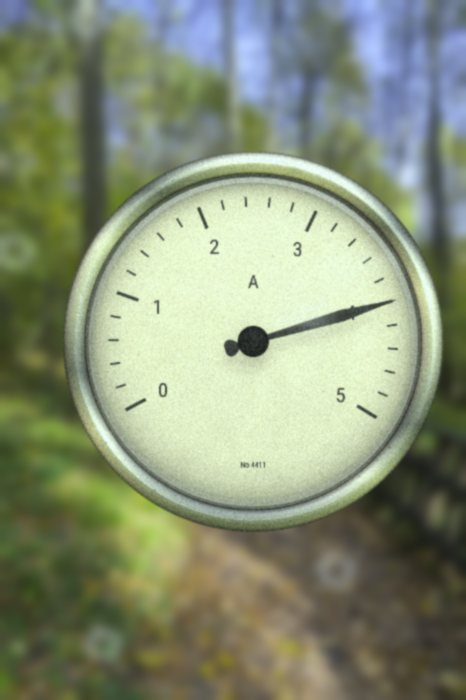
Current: 4 A
